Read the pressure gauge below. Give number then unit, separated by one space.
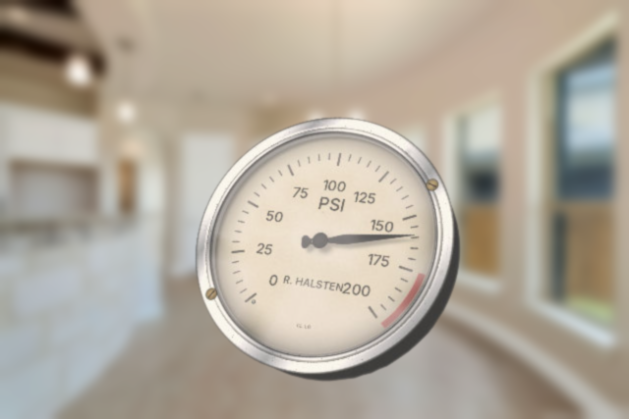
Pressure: 160 psi
